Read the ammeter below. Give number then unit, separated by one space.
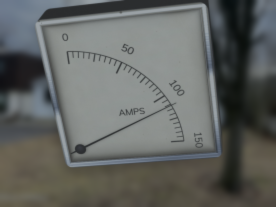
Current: 110 A
